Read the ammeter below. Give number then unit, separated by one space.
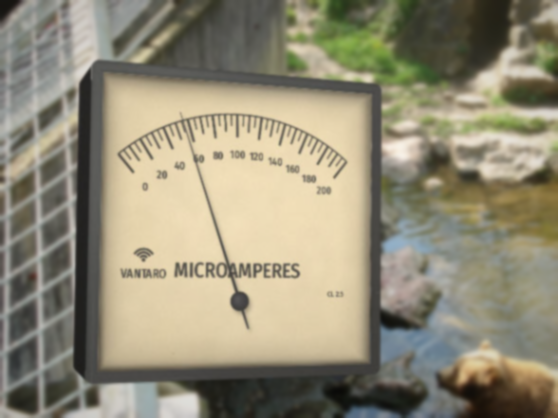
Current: 55 µA
